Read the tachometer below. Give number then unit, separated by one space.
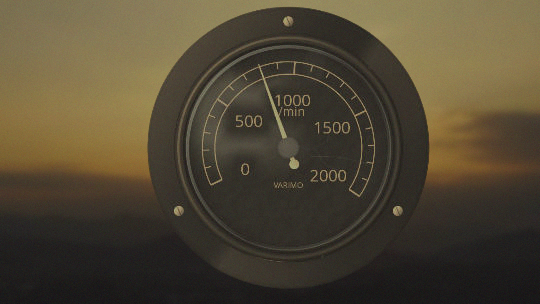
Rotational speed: 800 rpm
